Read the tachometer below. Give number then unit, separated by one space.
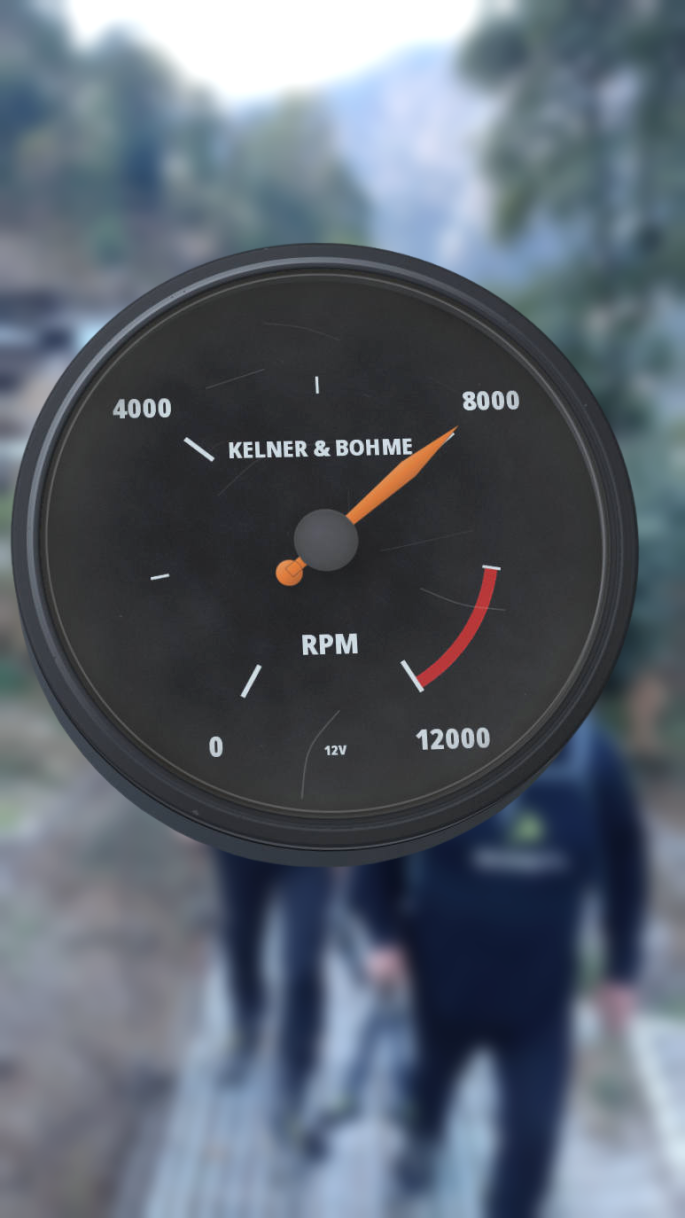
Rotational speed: 8000 rpm
